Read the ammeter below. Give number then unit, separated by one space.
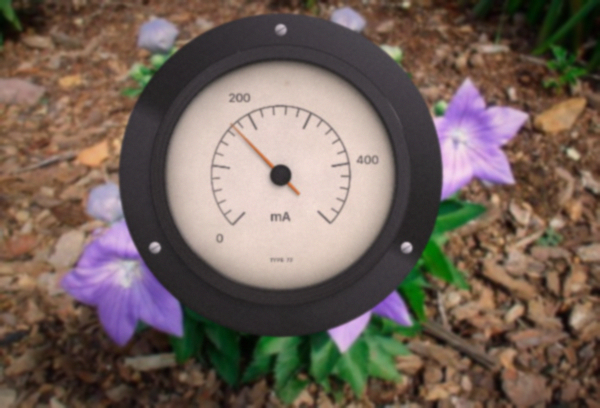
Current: 170 mA
